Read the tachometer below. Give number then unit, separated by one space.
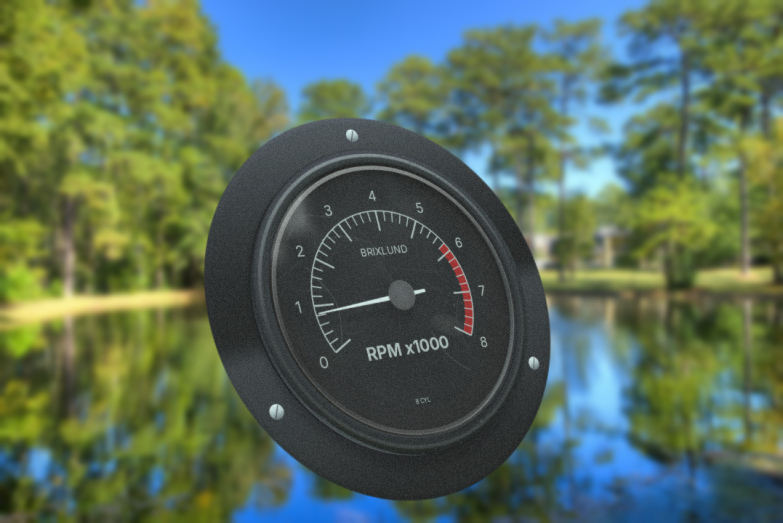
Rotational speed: 800 rpm
